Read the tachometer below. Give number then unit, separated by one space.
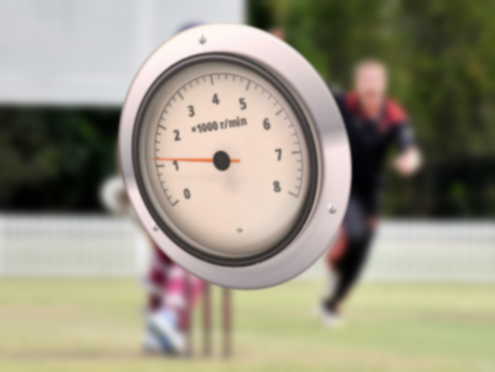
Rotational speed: 1200 rpm
